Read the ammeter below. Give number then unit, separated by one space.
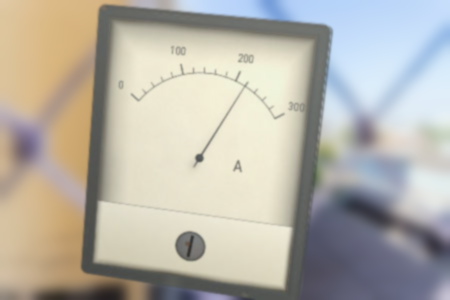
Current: 220 A
